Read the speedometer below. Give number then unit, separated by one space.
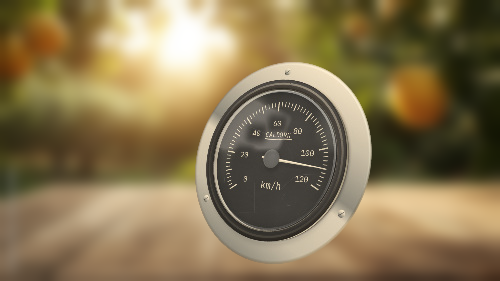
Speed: 110 km/h
